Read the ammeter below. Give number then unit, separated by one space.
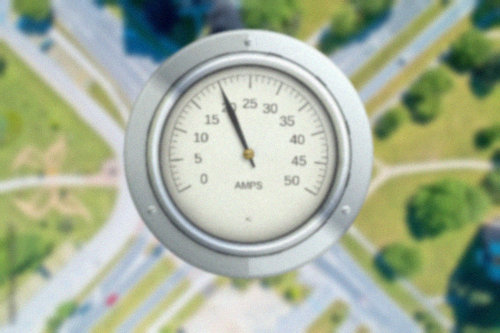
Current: 20 A
